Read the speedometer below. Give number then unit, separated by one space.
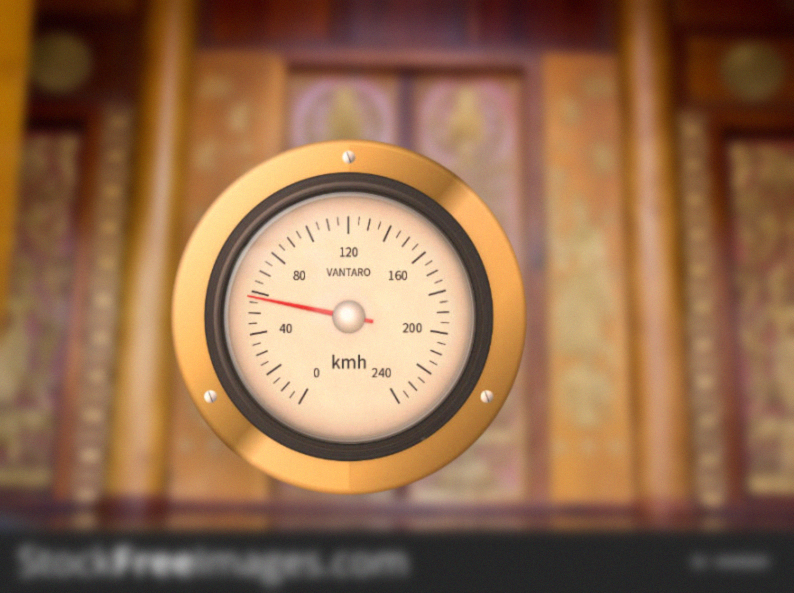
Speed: 57.5 km/h
